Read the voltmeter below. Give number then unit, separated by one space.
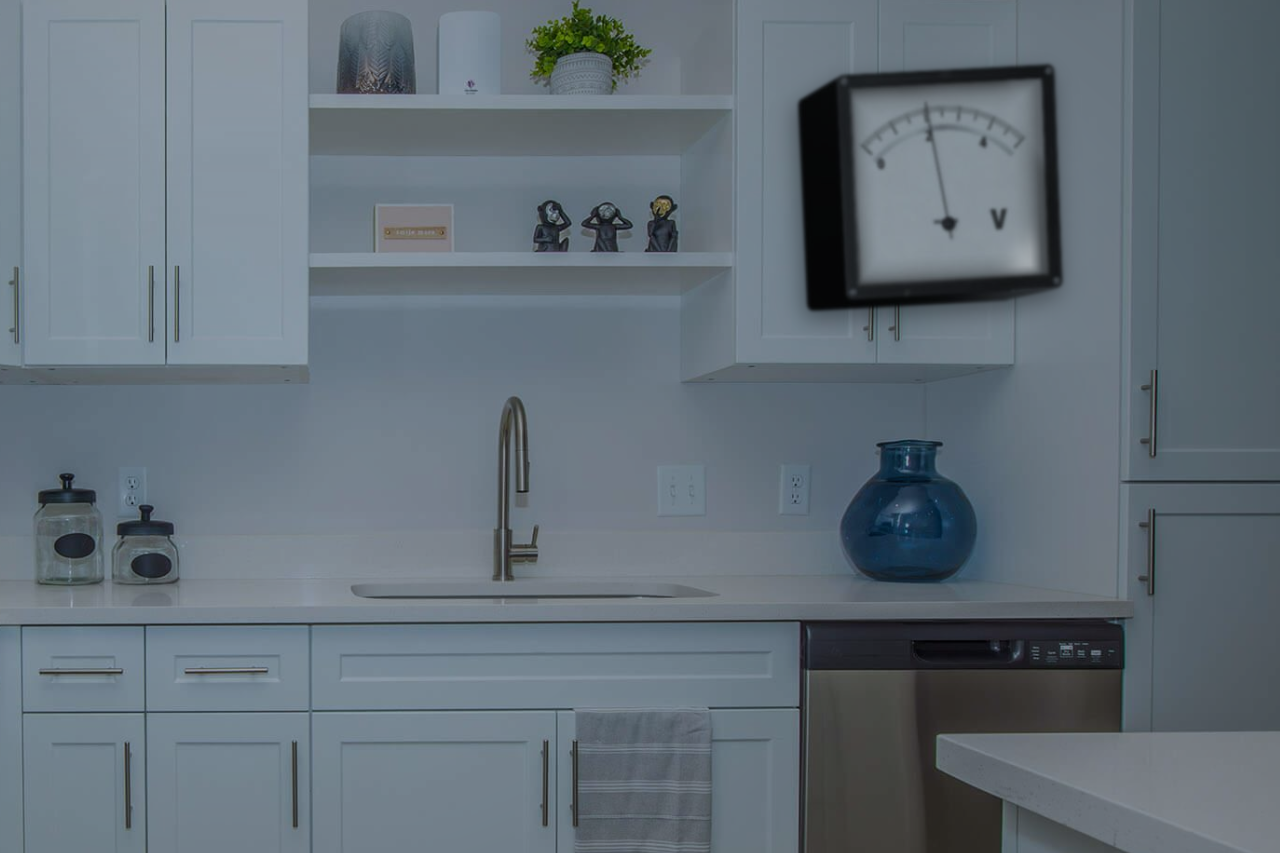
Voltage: 2 V
